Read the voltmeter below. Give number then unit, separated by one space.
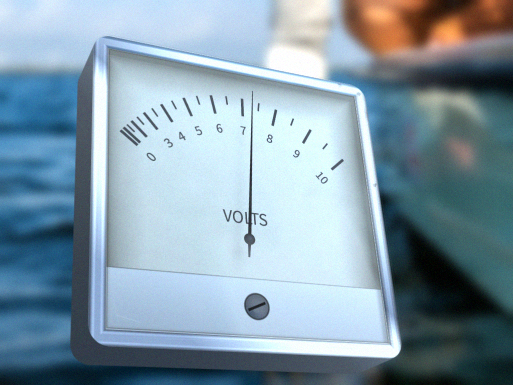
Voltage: 7.25 V
